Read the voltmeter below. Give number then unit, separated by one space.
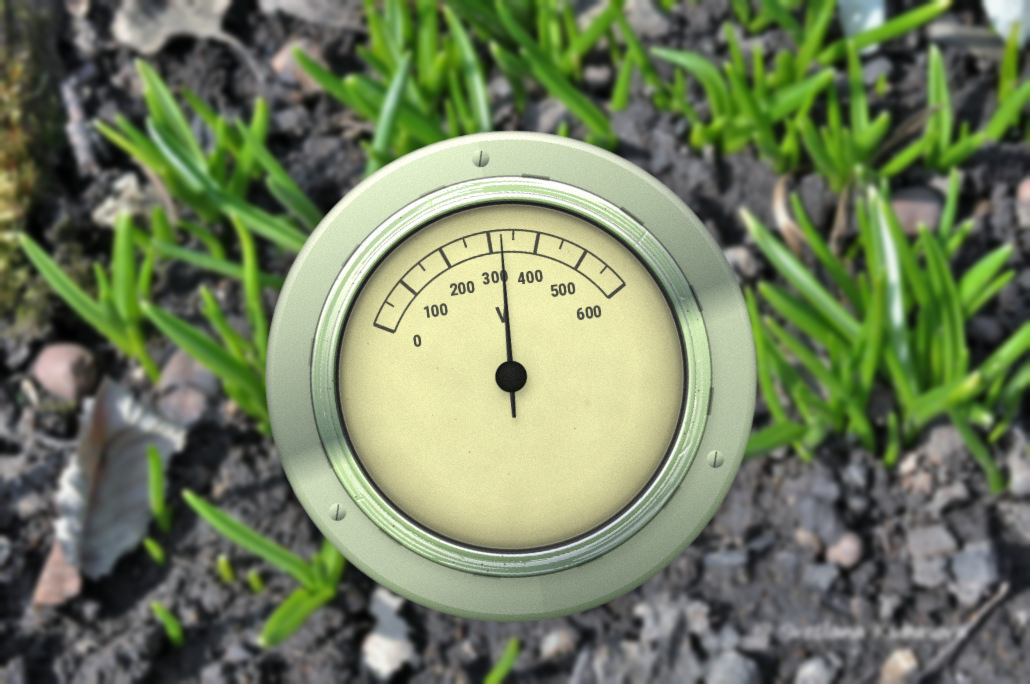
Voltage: 325 V
